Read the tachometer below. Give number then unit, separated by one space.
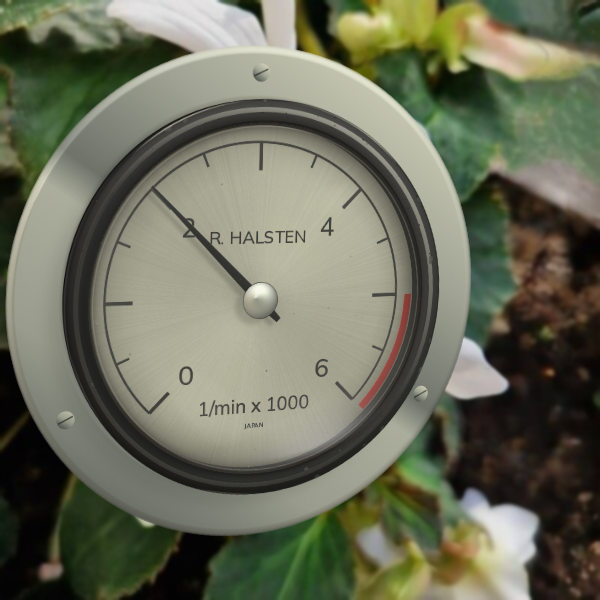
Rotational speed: 2000 rpm
